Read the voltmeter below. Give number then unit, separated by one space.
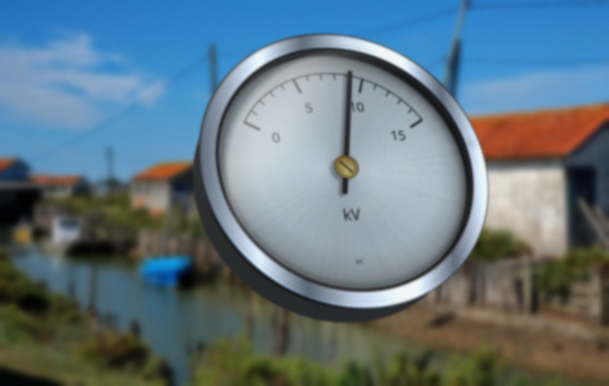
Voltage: 9 kV
